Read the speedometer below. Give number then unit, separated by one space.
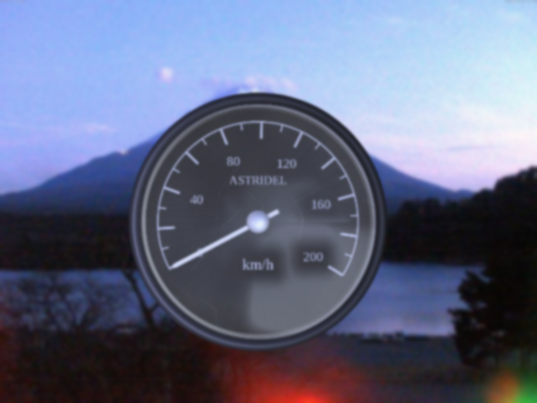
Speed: 0 km/h
